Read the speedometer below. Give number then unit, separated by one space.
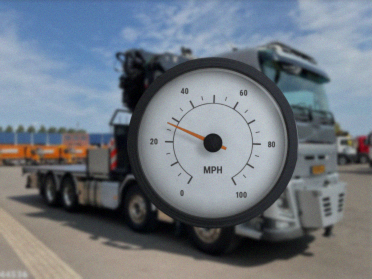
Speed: 27.5 mph
